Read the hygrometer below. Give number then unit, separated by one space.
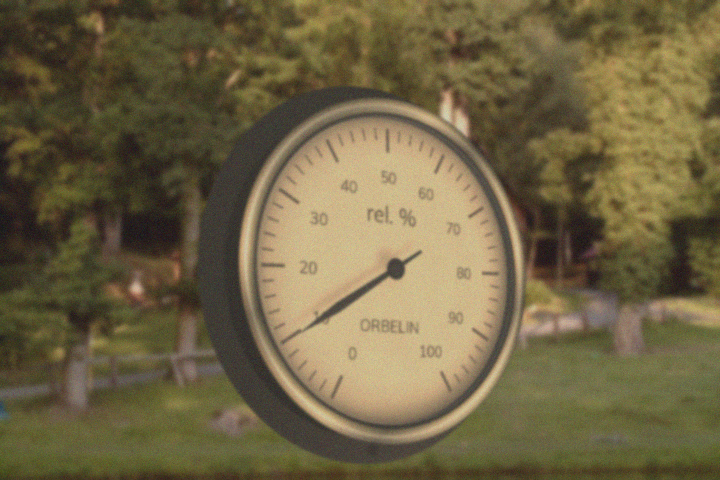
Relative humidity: 10 %
